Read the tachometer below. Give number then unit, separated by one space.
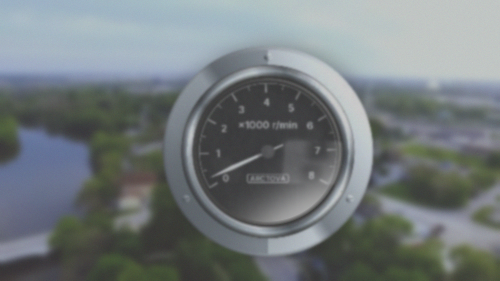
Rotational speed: 250 rpm
